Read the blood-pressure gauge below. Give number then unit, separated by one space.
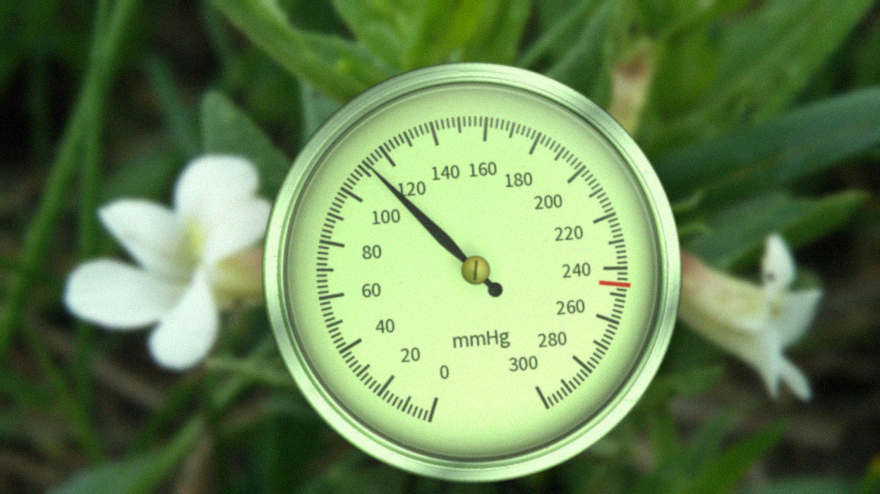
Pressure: 112 mmHg
